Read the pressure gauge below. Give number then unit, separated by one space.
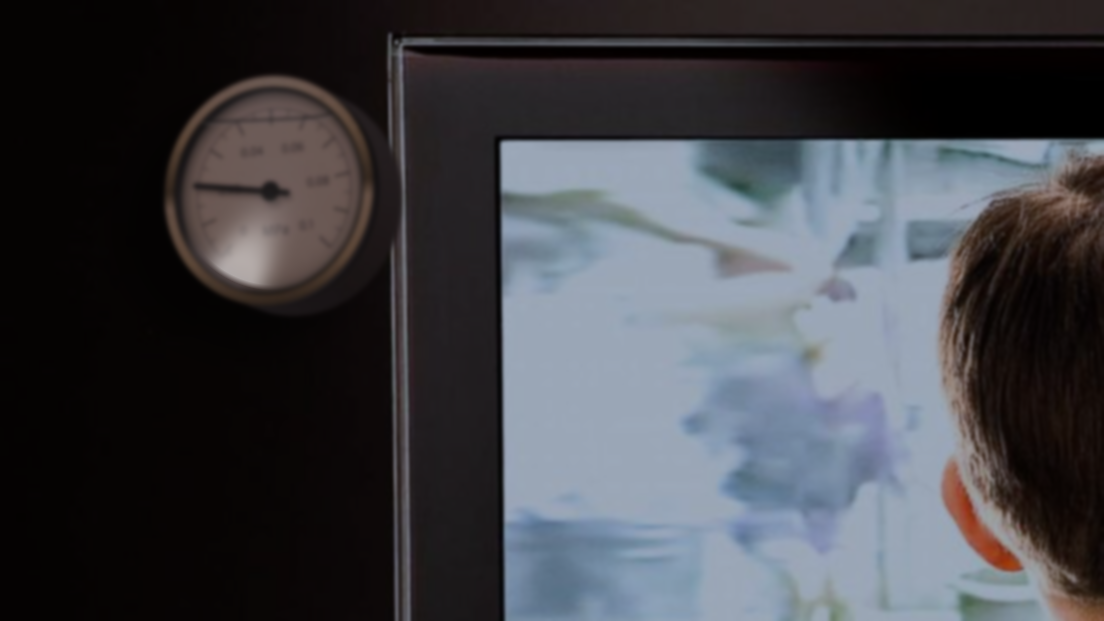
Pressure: 0.02 MPa
